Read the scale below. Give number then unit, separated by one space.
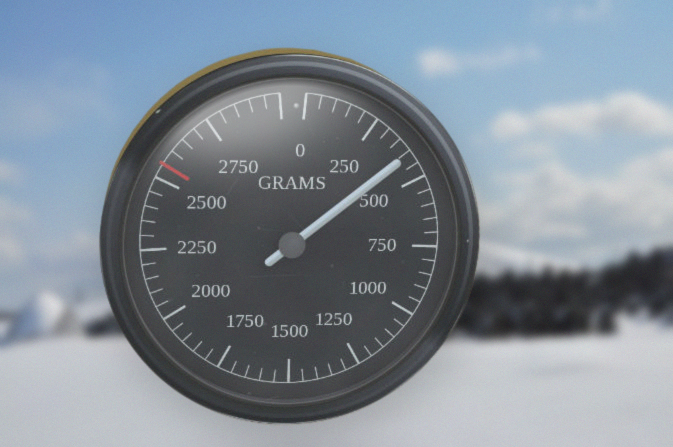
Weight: 400 g
